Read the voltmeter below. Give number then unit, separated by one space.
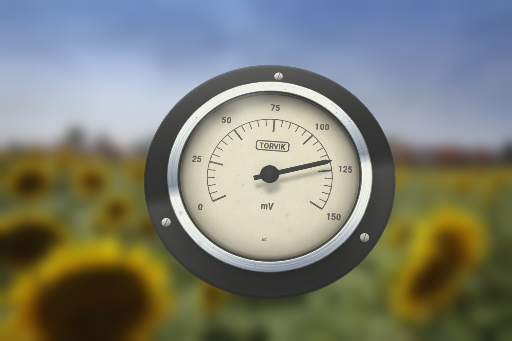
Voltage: 120 mV
